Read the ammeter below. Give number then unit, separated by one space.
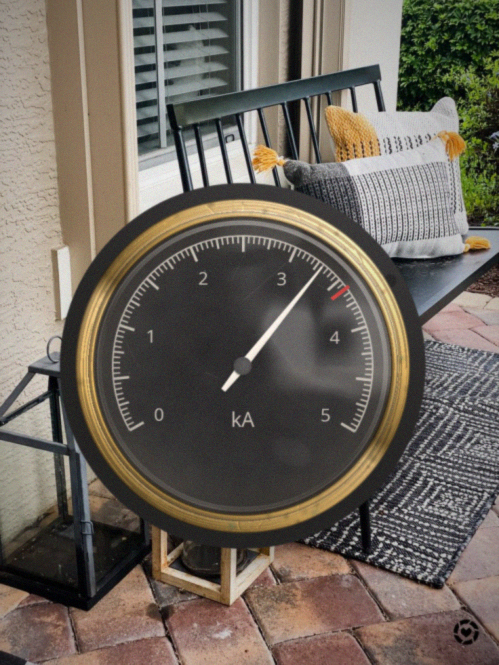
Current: 3.3 kA
